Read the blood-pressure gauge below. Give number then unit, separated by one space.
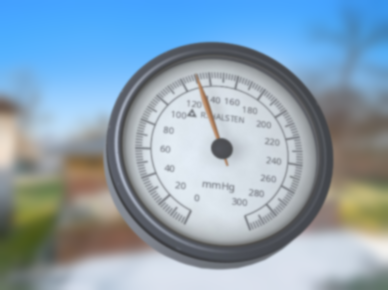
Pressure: 130 mmHg
